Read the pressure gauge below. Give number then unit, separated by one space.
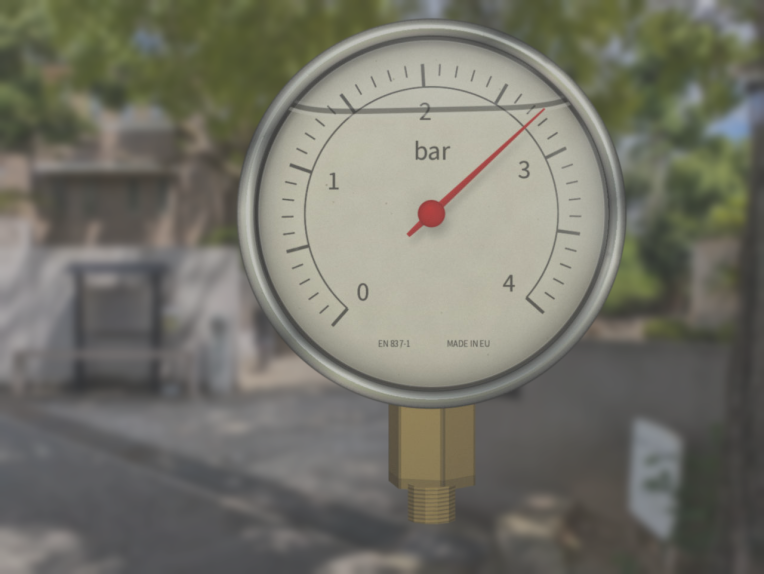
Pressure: 2.75 bar
